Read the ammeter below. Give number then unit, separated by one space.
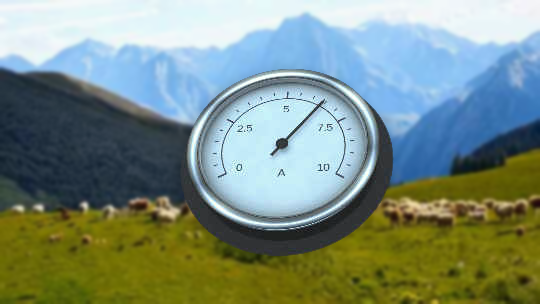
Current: 6.5 A
